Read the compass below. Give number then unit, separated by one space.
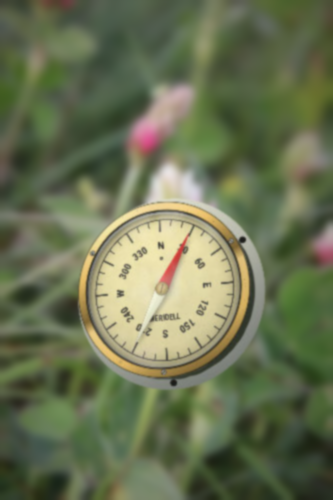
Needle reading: 30 °
